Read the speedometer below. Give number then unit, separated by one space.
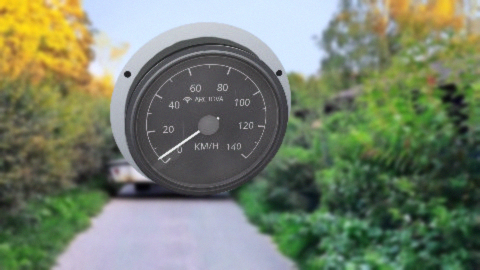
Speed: 5 km/h
